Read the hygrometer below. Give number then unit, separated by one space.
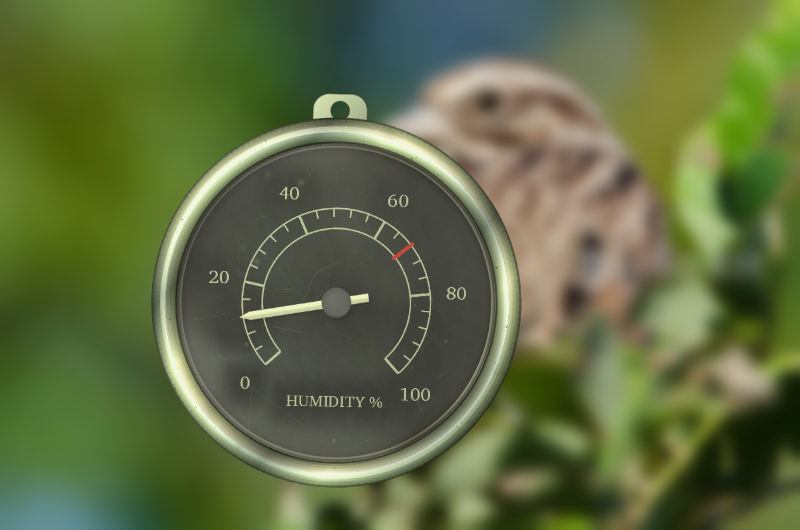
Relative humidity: 12 %
